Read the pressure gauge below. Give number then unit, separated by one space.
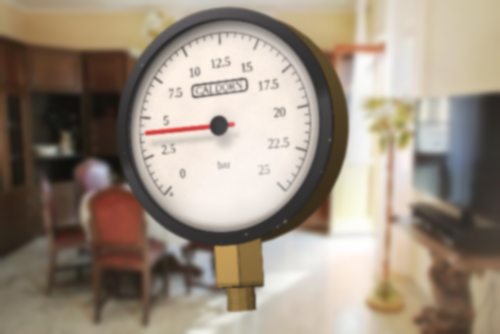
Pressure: 4 bar
